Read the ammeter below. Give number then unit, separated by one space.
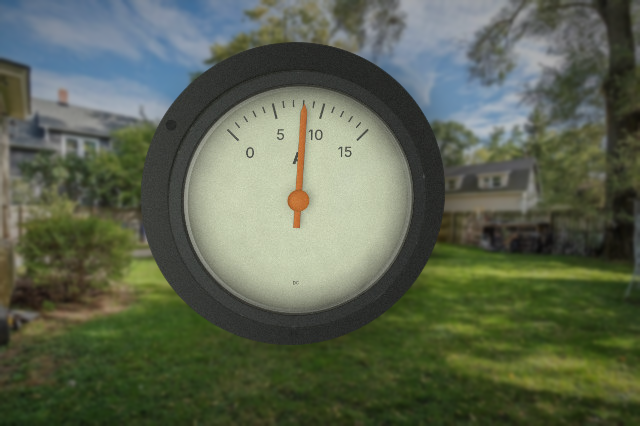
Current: 8 A
